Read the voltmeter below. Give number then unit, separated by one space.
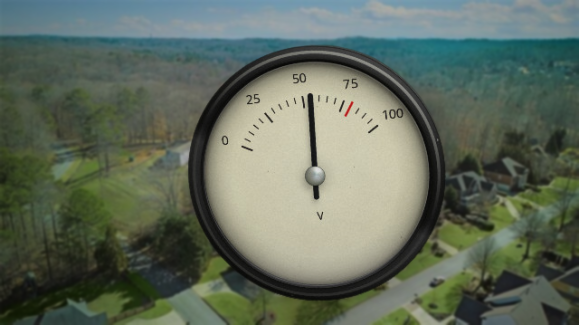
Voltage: 55 V
